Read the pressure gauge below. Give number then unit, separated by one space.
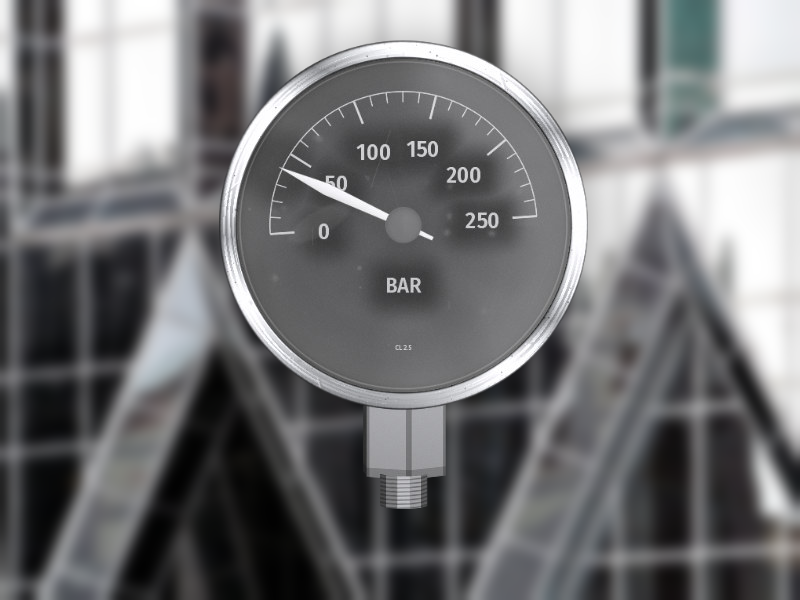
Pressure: 40 bar
